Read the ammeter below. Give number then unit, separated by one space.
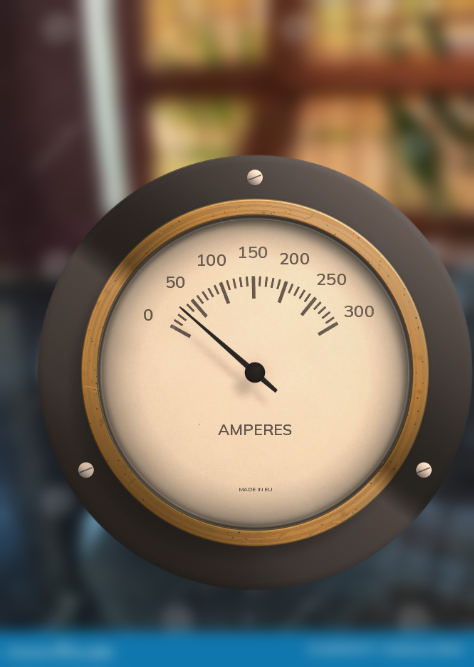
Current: 30 A
